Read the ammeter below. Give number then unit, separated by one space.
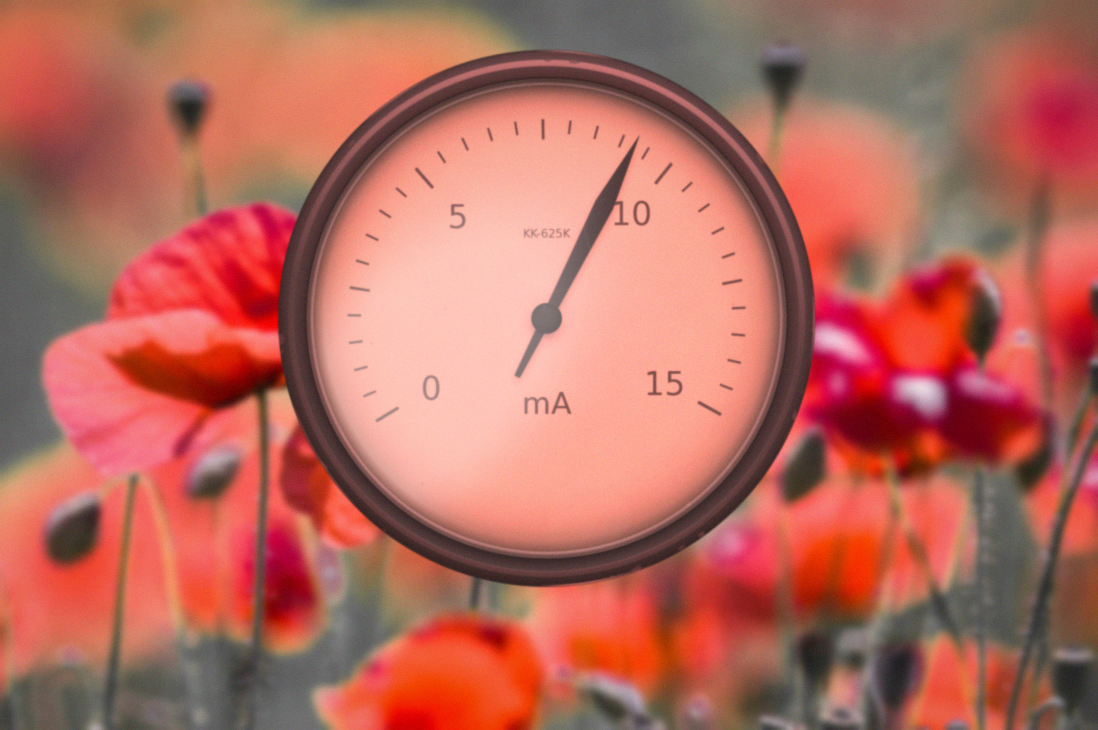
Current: 9.25 mA
